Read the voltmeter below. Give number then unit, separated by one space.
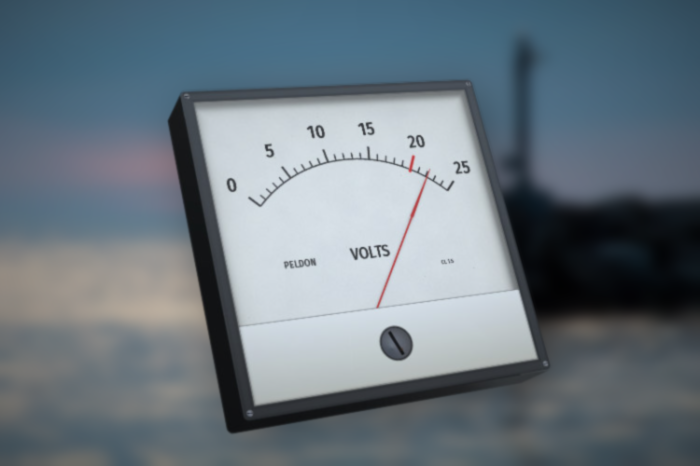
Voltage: 22 V
